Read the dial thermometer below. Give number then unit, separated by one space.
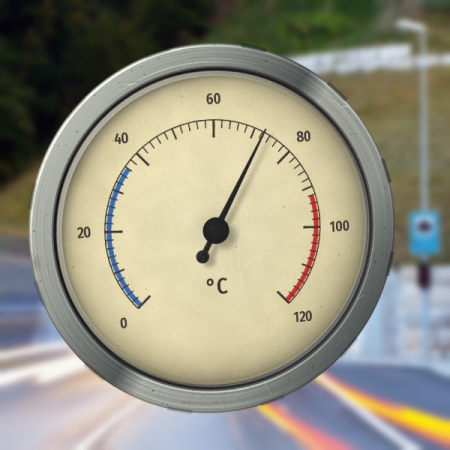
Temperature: 72 °C
